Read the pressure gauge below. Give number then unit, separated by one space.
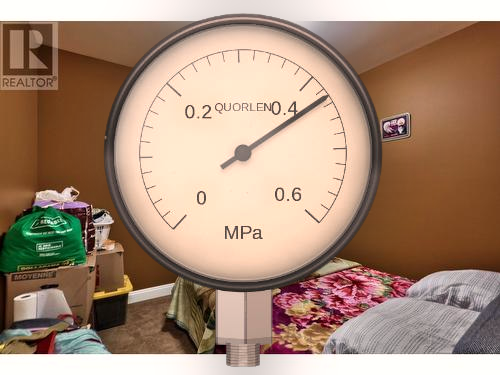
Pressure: 0.43 MPa
